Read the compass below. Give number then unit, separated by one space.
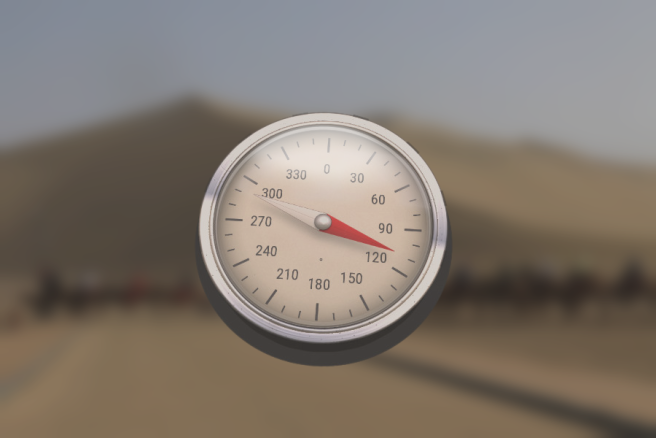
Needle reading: 110 °
